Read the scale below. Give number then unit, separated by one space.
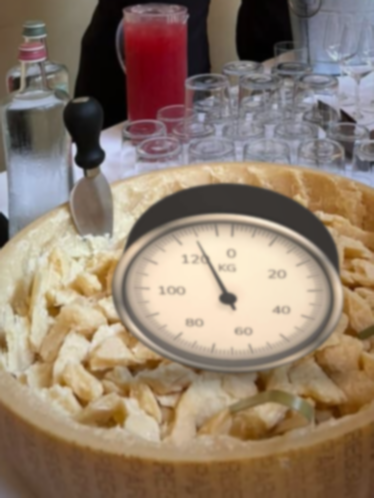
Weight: 125 kg
